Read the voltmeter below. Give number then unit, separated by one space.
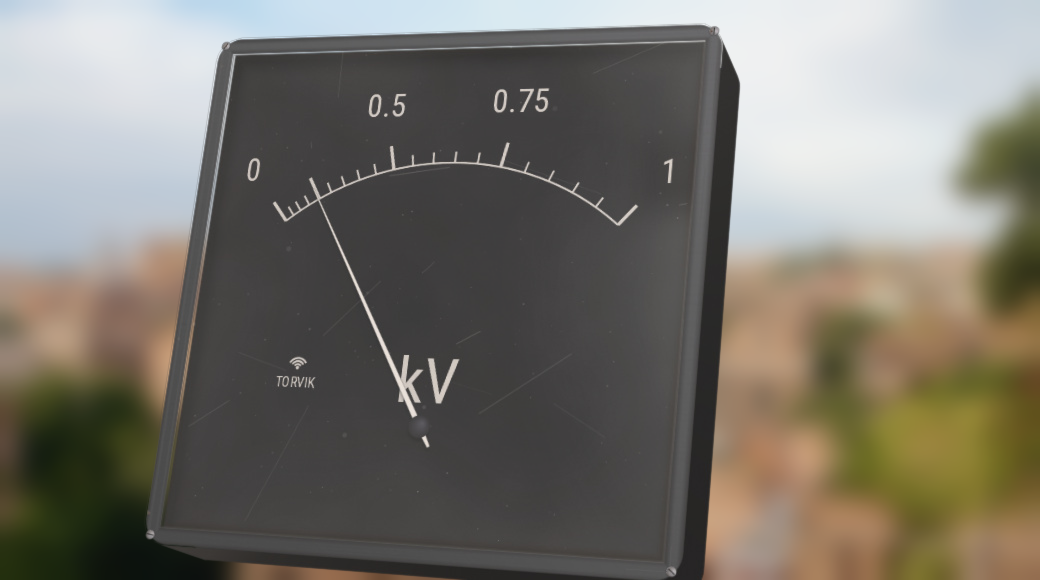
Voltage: 0.25 kV
